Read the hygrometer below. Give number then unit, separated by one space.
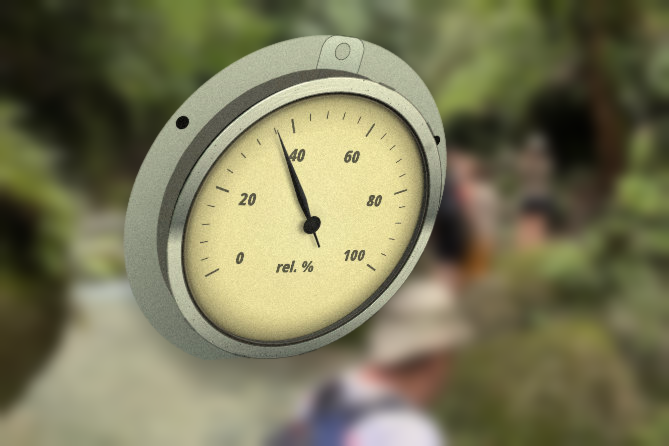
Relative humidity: 36 %
